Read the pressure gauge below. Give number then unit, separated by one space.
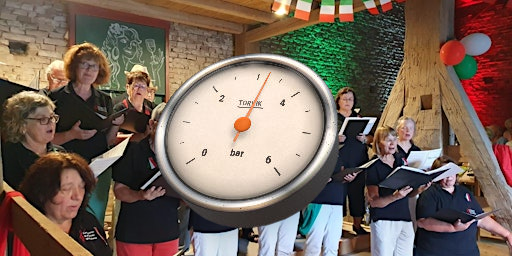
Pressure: 3.25 bar
